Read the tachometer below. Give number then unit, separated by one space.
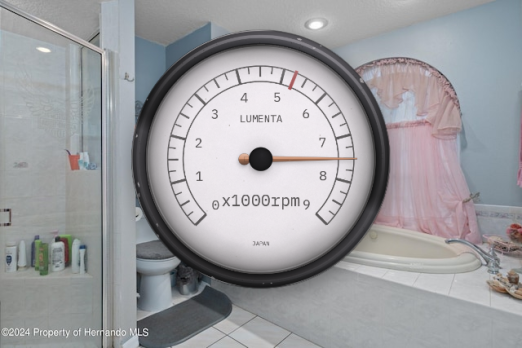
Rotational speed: 7500 rpm
